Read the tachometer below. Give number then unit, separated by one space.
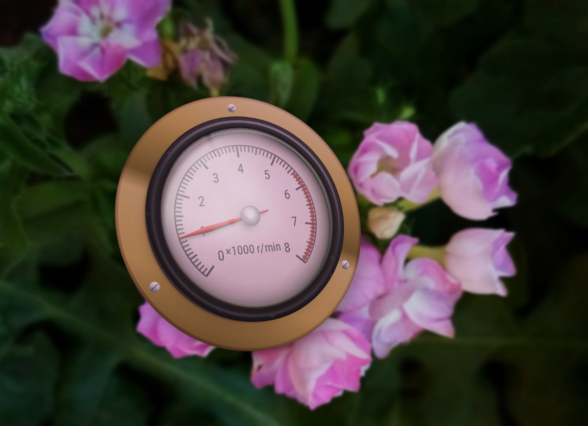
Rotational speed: 1000 rpm
